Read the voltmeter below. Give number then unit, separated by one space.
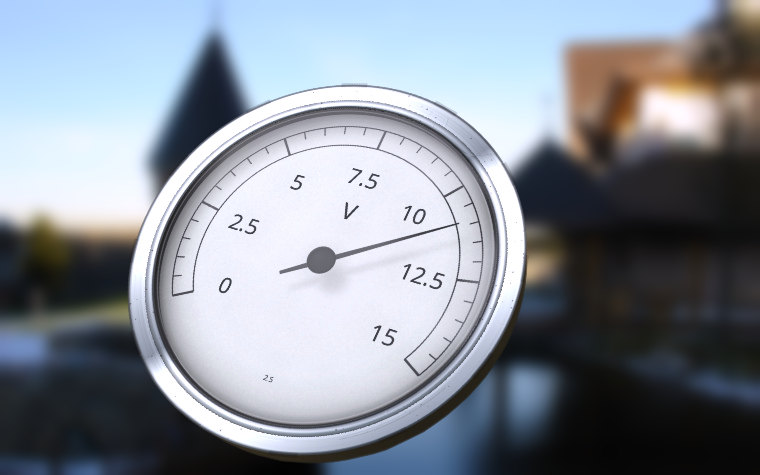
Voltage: 11 V
